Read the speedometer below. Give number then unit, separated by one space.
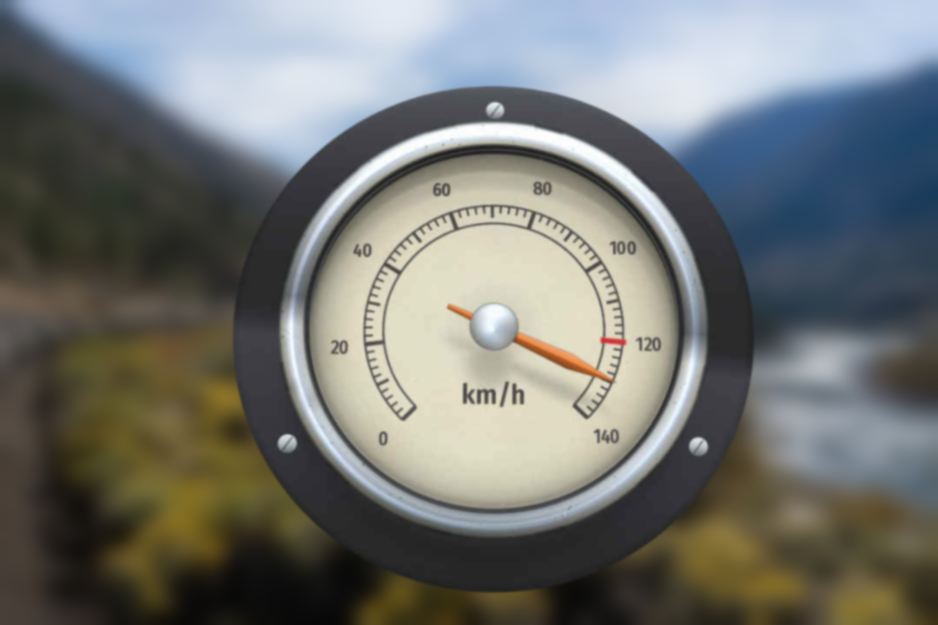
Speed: 130 km/h
